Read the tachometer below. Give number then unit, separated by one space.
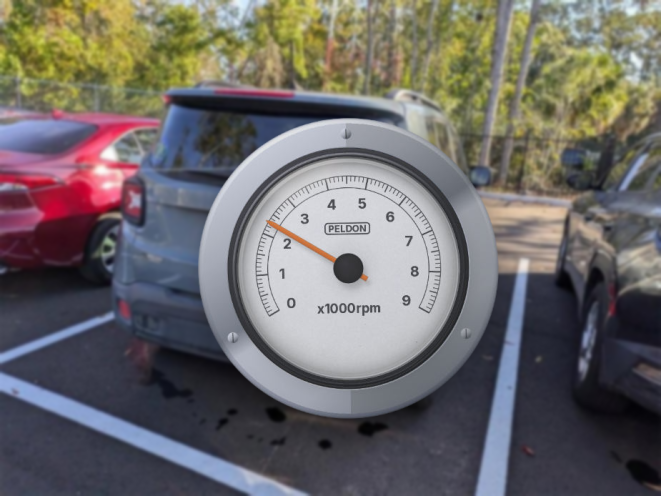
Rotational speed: 2300 rpm
